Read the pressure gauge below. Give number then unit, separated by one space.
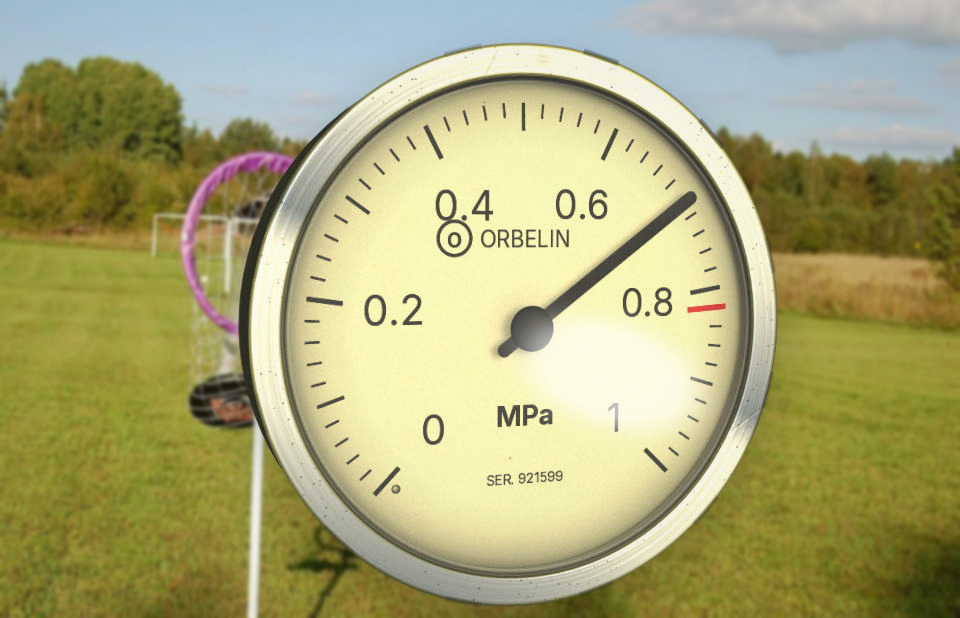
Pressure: 0.7 MPa
